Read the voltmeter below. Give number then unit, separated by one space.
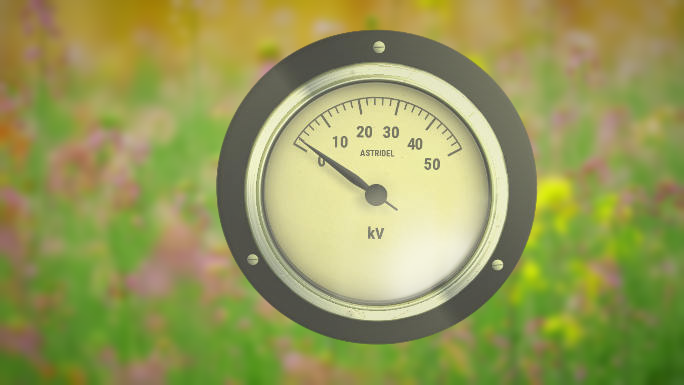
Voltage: 2 kV
